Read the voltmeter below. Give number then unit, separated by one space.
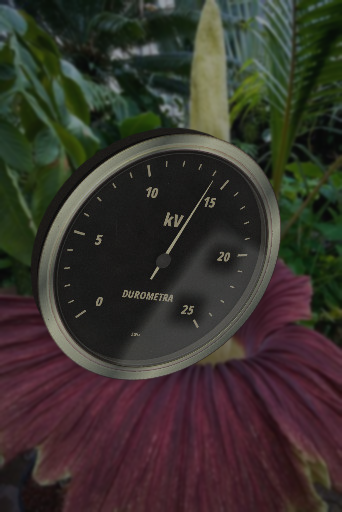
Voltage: 14 kV
